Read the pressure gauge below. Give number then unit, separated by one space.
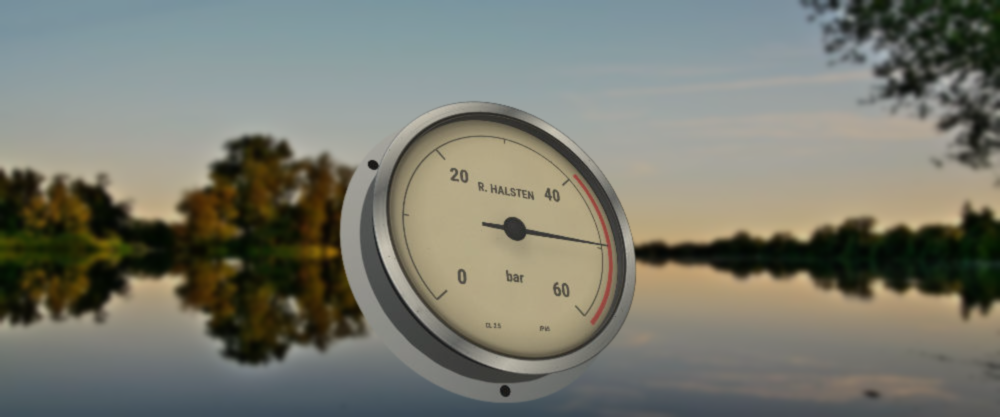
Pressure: 50 bar
